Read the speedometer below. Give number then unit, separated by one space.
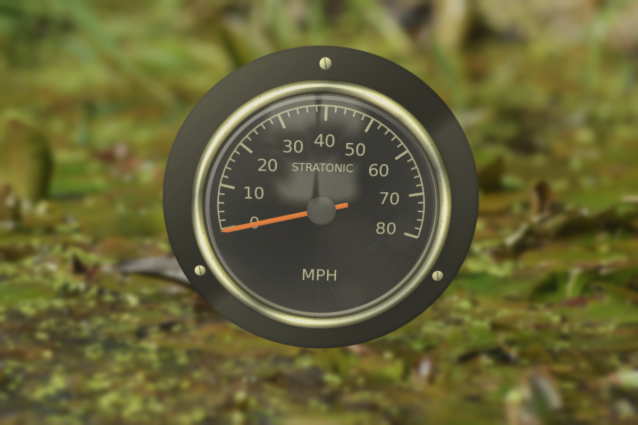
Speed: 0 mph
